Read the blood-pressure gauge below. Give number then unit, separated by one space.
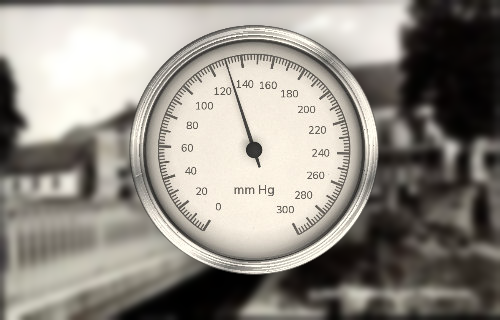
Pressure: 130 mmHg
